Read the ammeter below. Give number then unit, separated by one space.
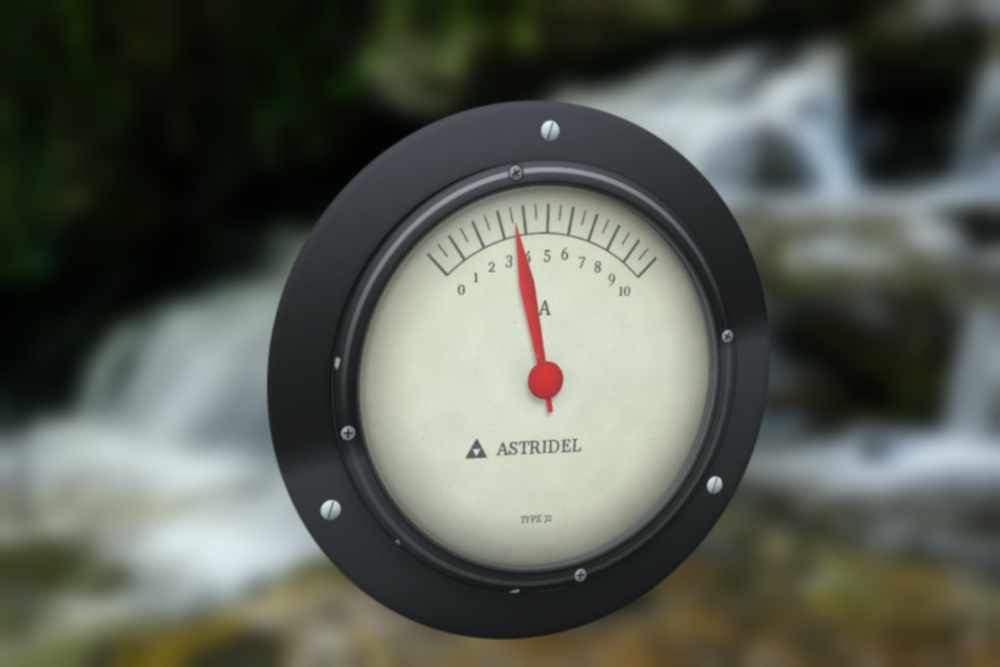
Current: 3.5 A
